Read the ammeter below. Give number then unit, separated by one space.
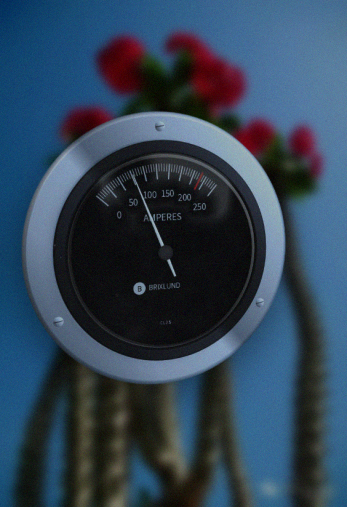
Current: 75 A
